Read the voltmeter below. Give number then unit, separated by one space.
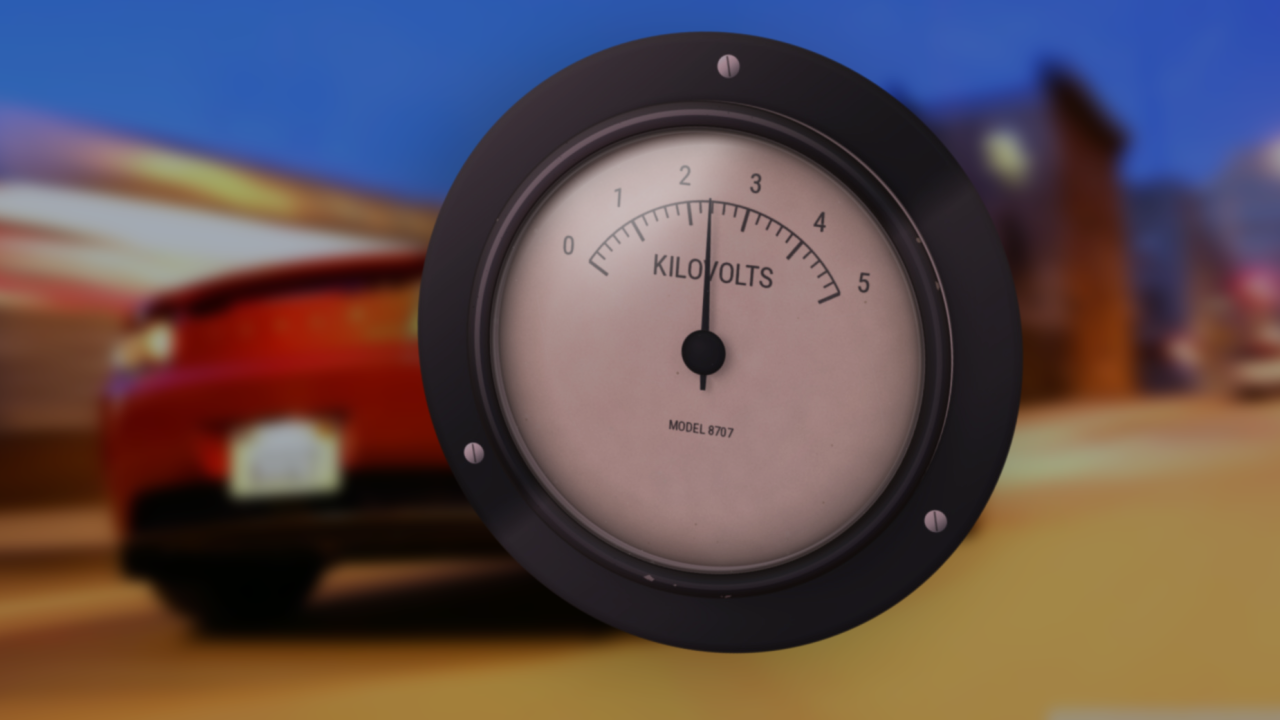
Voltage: 2.4 kV
